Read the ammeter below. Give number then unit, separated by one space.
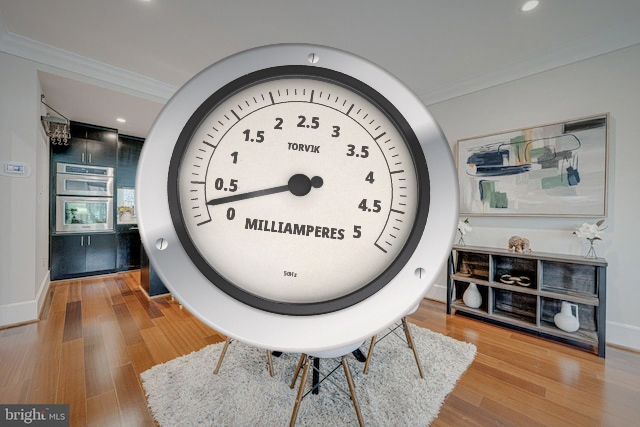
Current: 0.2 mA
